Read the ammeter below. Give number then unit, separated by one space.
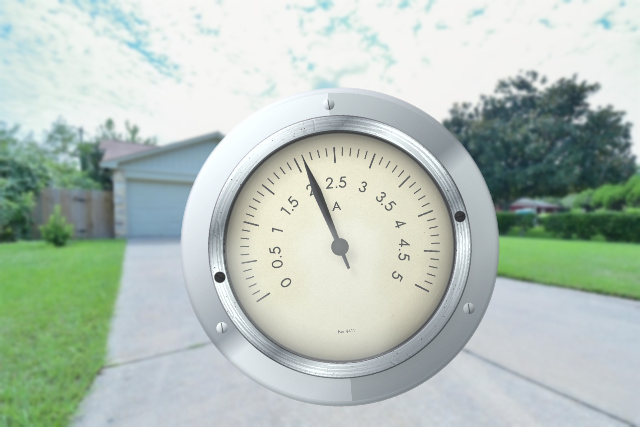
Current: 2.1 A
